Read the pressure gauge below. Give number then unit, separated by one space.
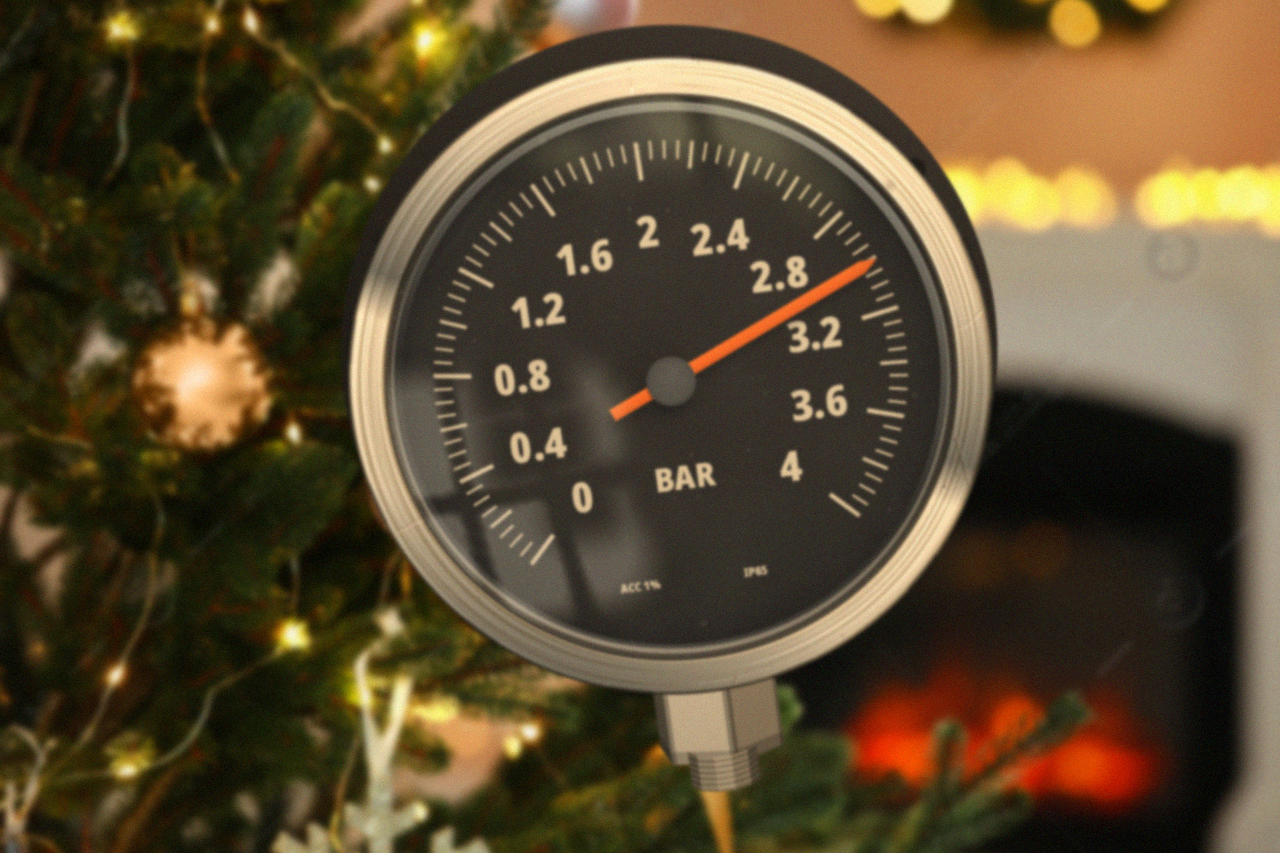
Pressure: 3 bar
